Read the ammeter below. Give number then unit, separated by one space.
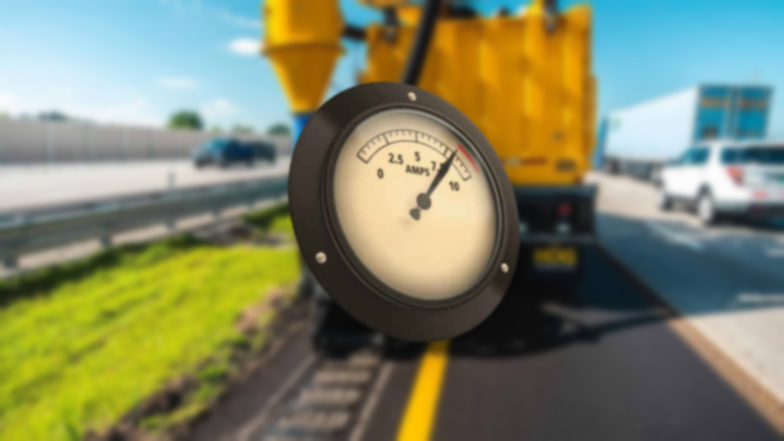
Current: 8 A
